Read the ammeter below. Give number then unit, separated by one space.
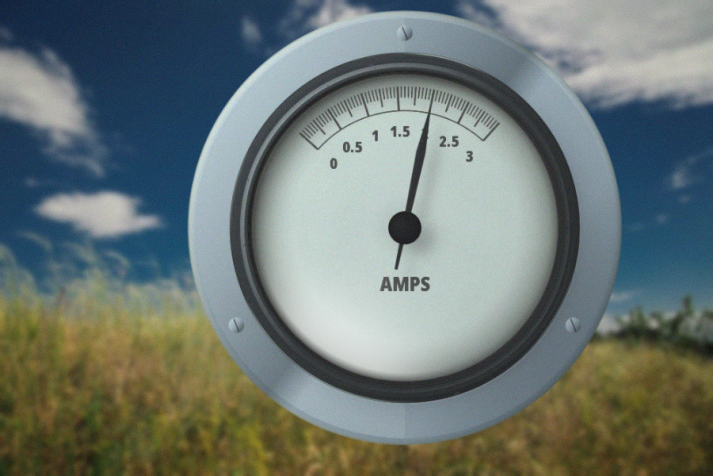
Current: 2 A
